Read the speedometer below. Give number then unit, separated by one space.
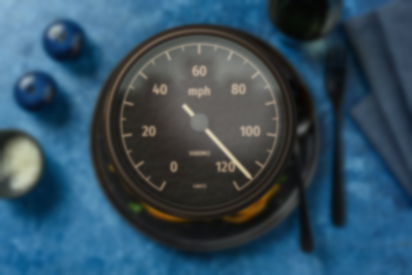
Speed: 115 mph
